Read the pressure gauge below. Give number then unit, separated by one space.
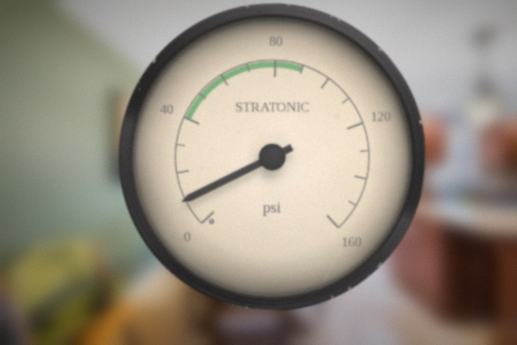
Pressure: 10 psi
